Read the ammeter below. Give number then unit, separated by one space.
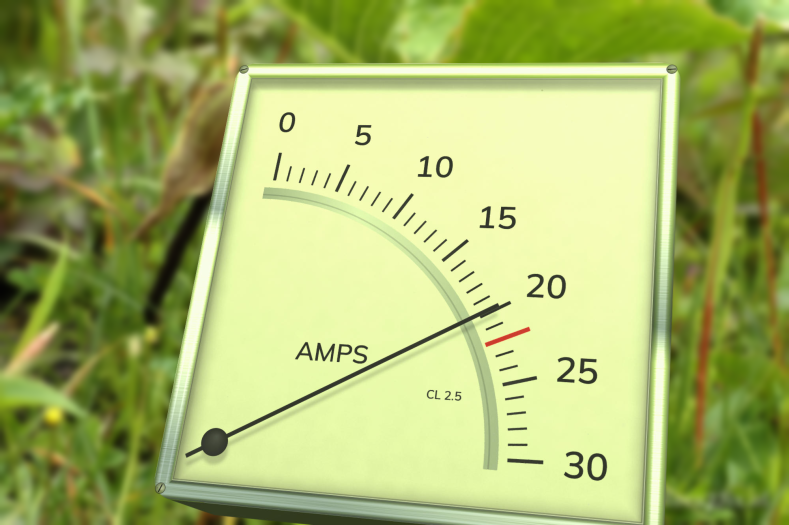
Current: 20 A
